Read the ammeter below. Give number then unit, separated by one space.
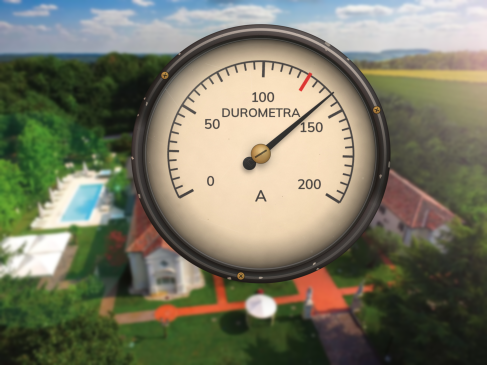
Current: 140 A
